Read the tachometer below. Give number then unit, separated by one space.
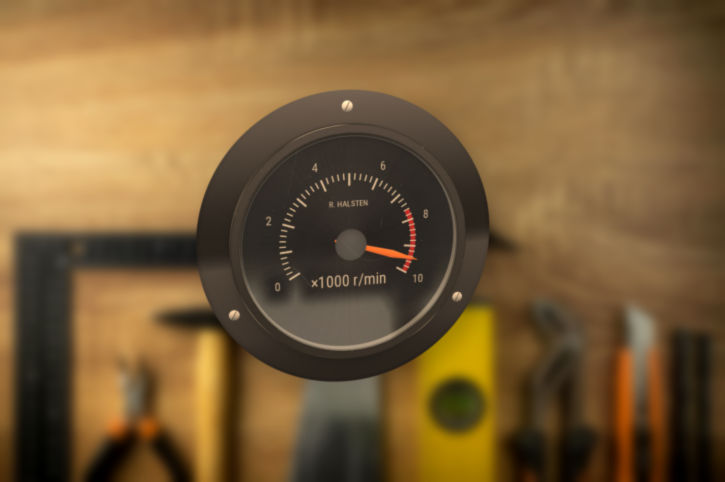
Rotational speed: 9400 rpm
